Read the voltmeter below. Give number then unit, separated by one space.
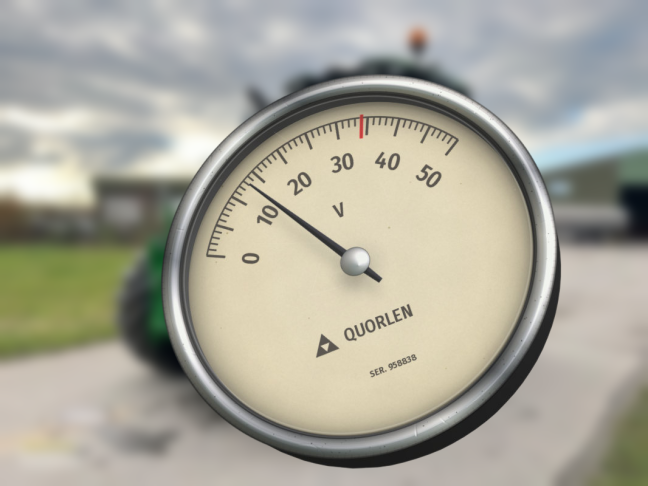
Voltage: 13 V
